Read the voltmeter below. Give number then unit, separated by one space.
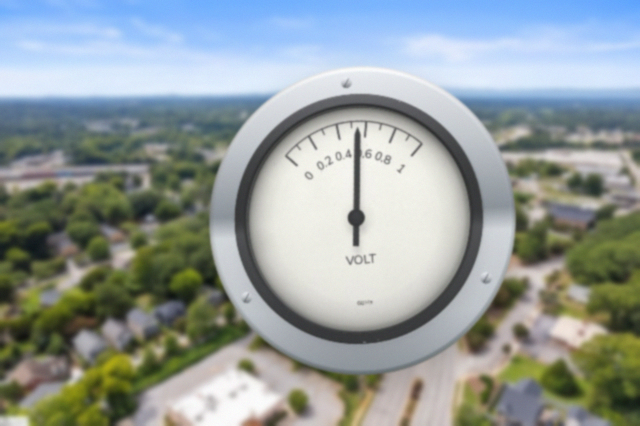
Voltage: 0.55 V
